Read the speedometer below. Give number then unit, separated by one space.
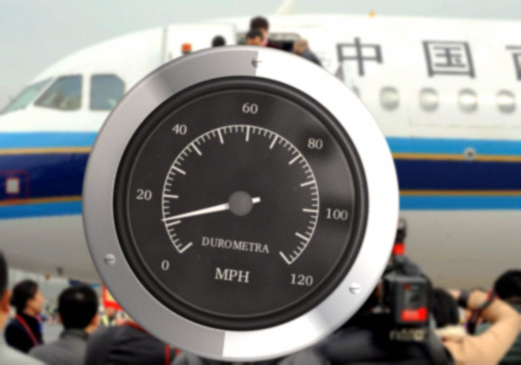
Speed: 12 mph
